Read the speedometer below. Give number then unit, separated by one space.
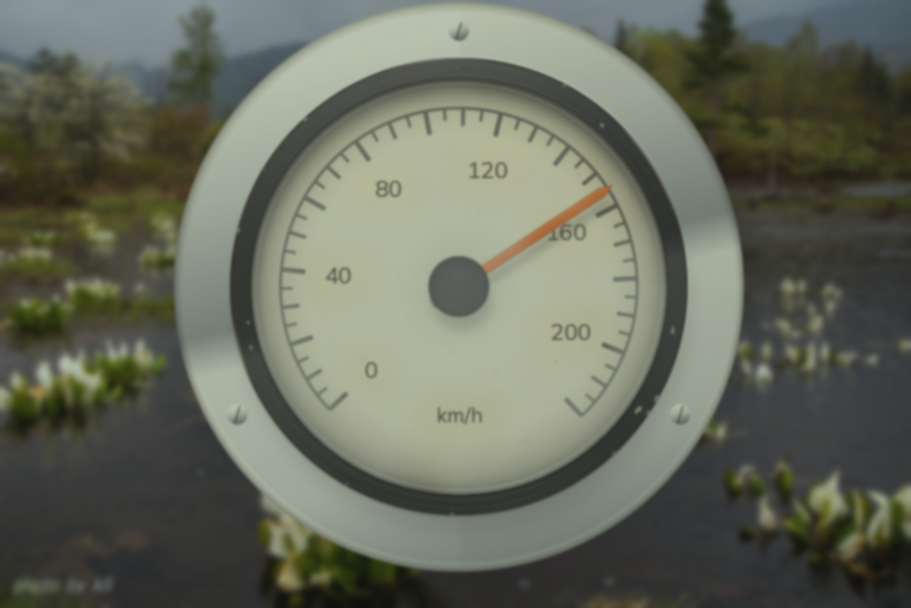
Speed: 155 km/h
